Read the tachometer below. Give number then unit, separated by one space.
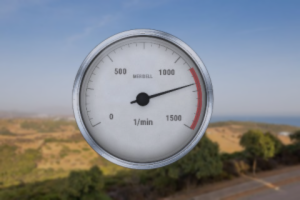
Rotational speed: 1200 rpm
